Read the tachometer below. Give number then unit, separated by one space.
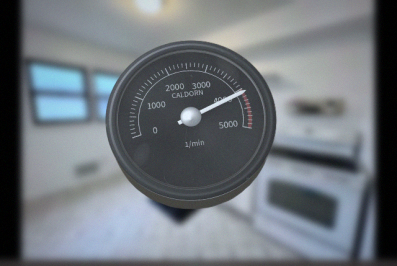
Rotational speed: 4100 rpm
